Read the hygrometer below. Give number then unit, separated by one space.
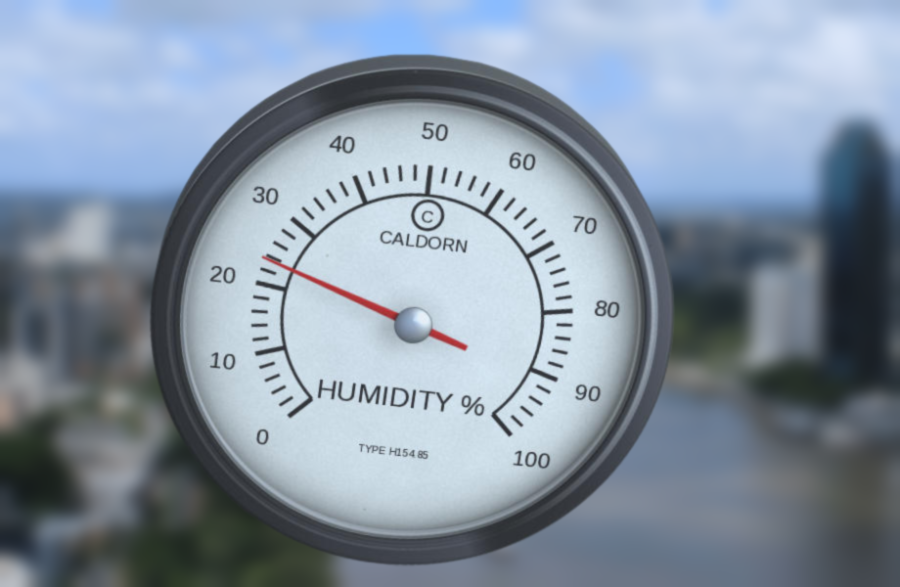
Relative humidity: 24 %
